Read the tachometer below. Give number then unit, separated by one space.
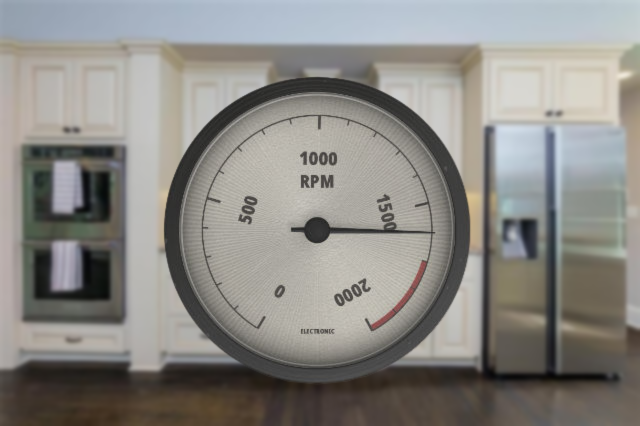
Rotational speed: 1600 rpm
